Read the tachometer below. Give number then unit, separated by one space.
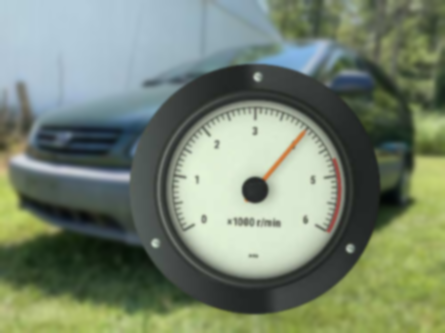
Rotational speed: 4000 rpm
